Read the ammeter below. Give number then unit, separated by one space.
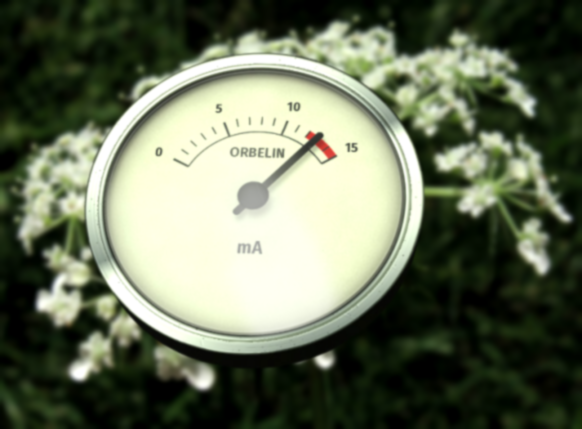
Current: 13 mA
